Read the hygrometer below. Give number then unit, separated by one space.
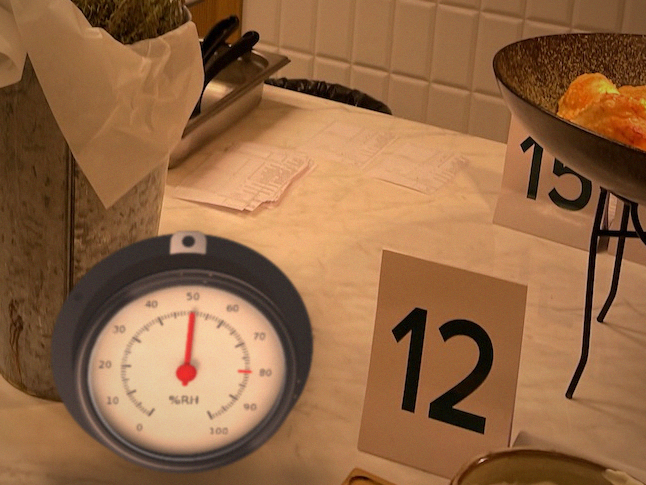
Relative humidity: 50 %
